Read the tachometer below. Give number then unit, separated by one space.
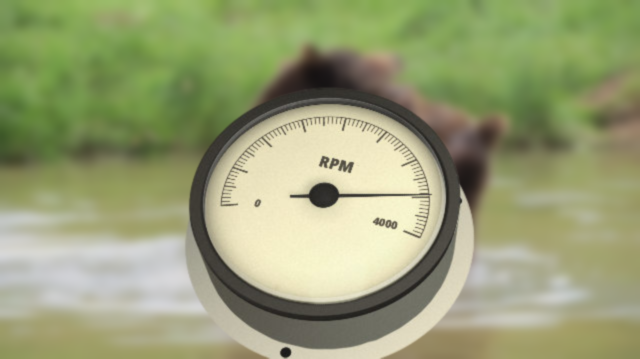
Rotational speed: 3500 rpm
